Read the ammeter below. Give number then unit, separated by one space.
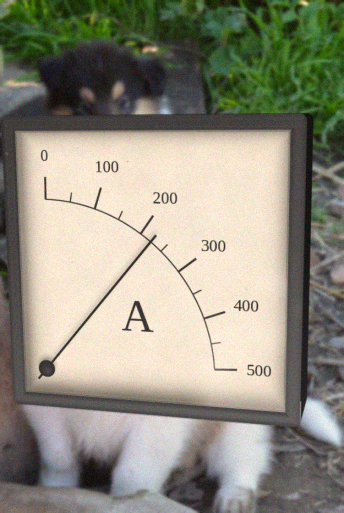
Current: 225 A
